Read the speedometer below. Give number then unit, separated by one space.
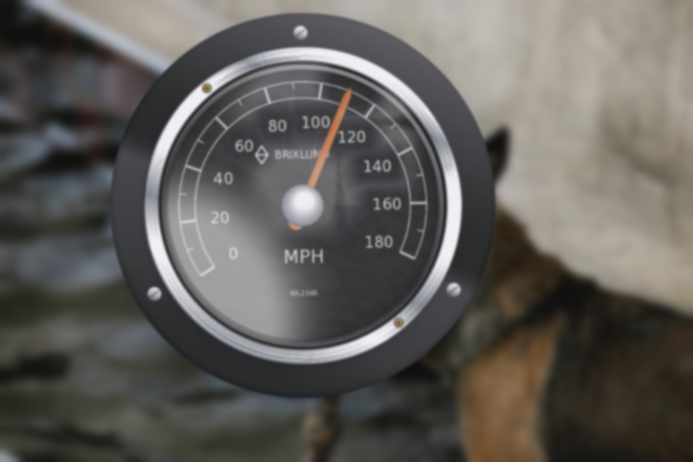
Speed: 110 mph
